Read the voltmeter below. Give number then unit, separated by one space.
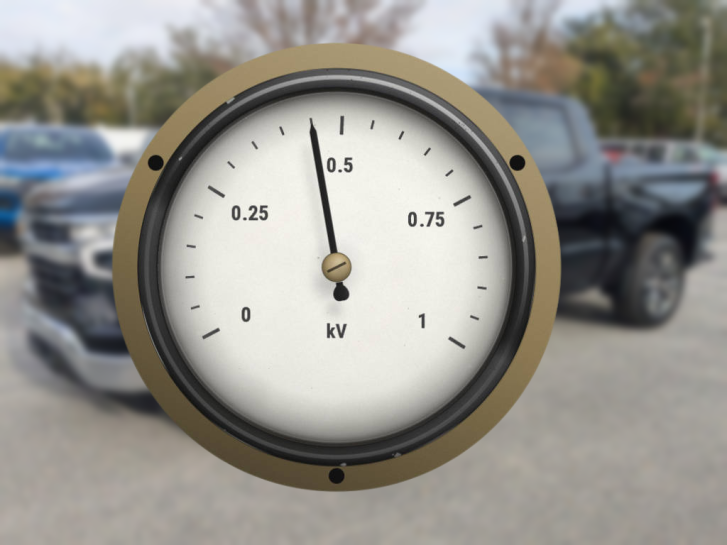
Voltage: 0.45 kV
